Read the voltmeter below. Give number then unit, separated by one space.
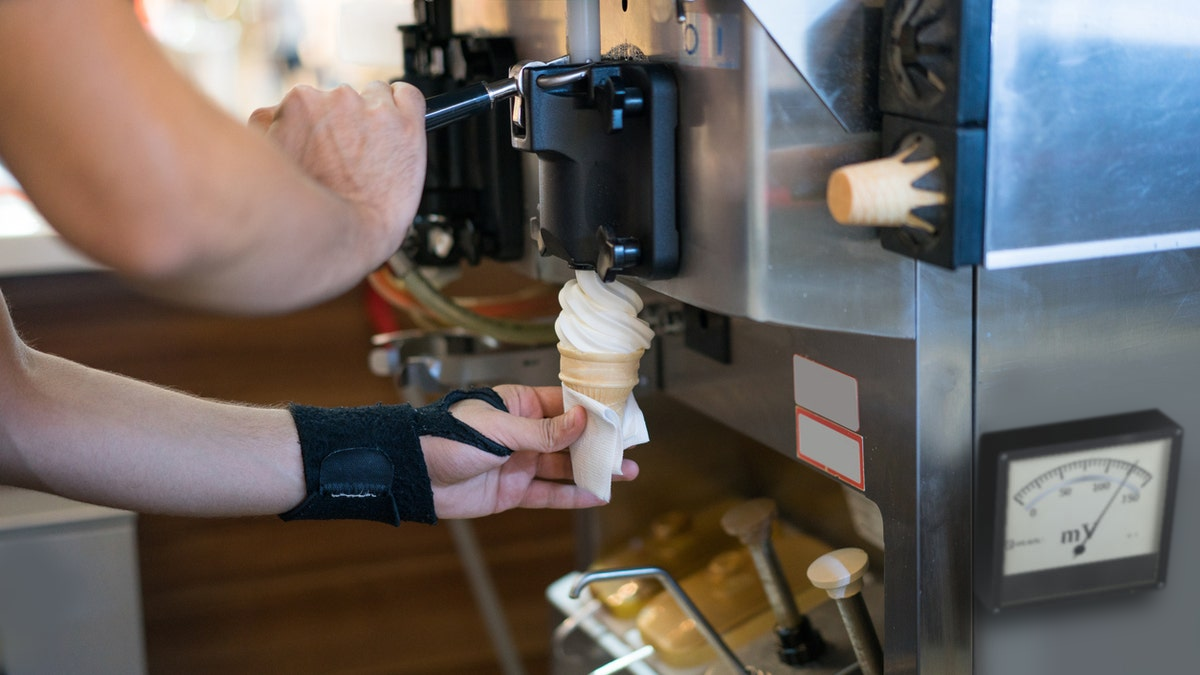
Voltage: 125 mV
